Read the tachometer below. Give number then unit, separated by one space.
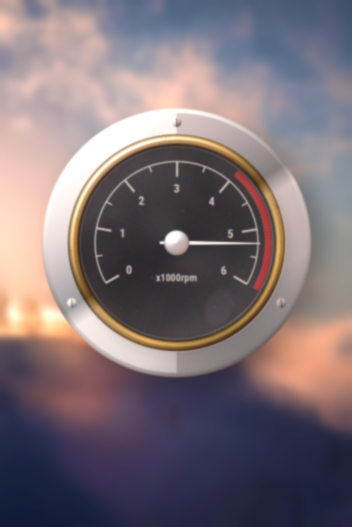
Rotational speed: 5250 rpm
